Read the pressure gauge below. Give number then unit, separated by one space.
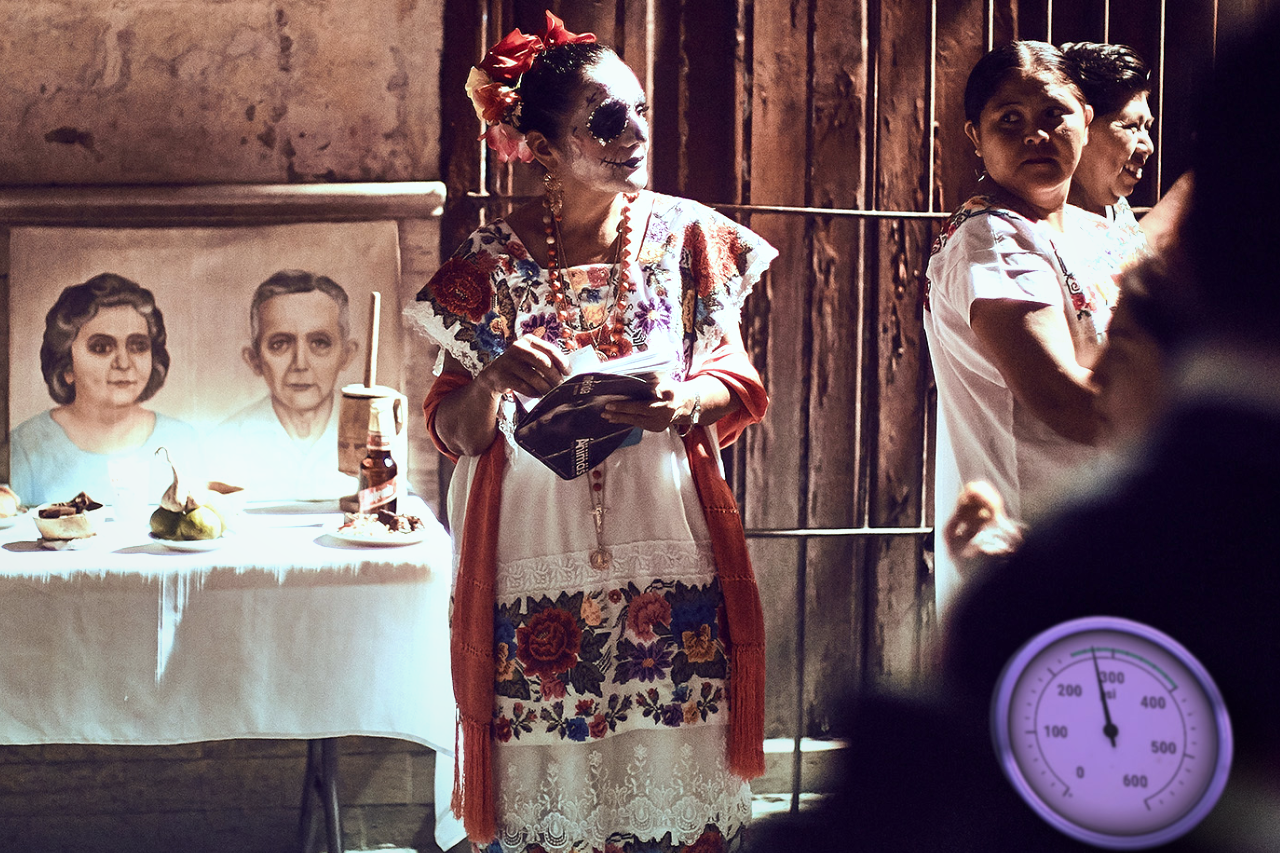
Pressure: 270 psi
